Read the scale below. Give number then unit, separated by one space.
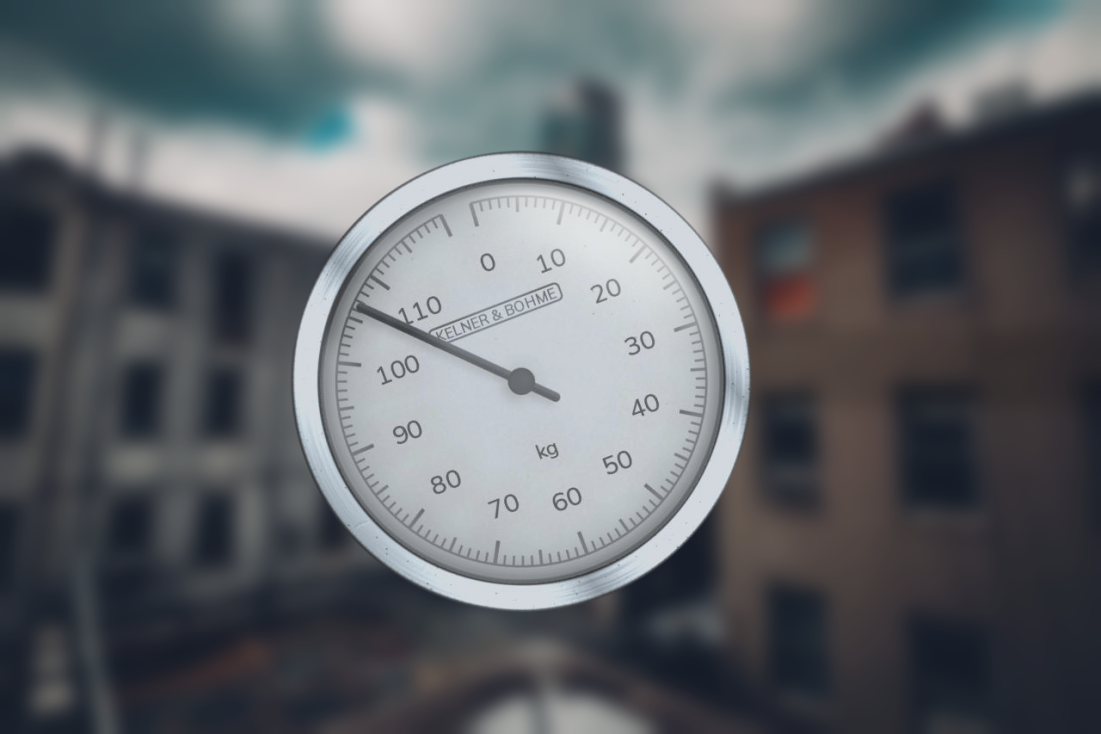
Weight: 106.5 kg
